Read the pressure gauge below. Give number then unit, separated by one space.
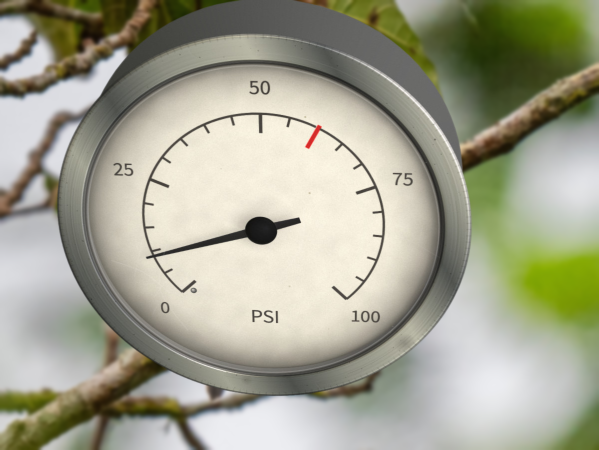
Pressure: 10 psi
